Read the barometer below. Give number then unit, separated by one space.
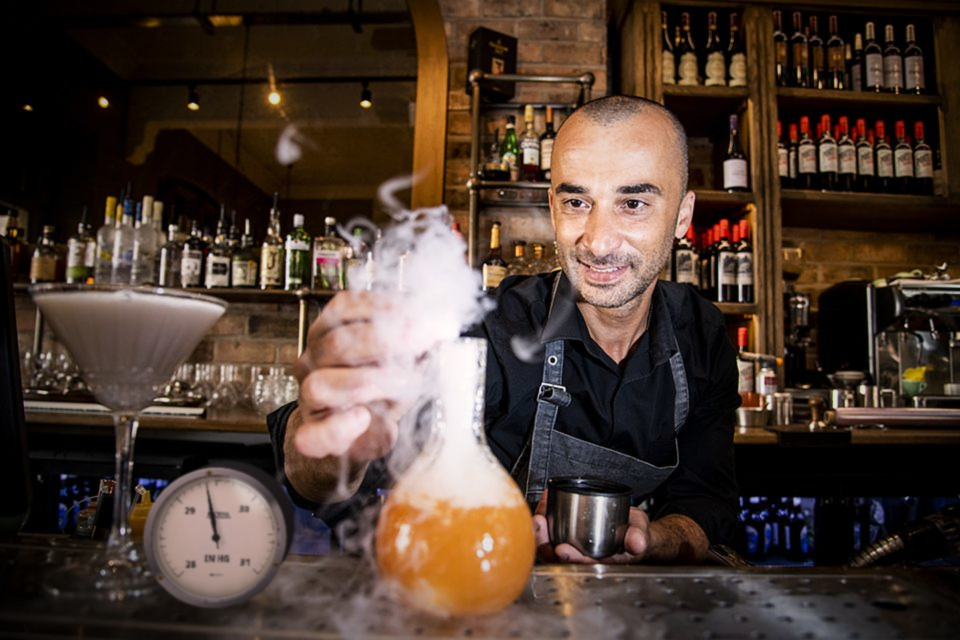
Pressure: 29.4 inHg
